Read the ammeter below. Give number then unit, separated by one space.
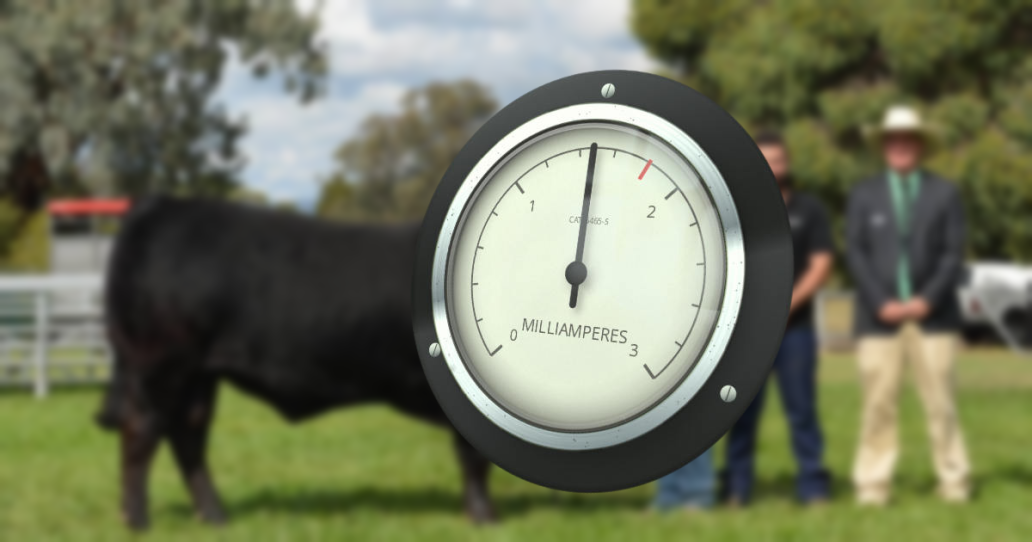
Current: 1.5 mA
